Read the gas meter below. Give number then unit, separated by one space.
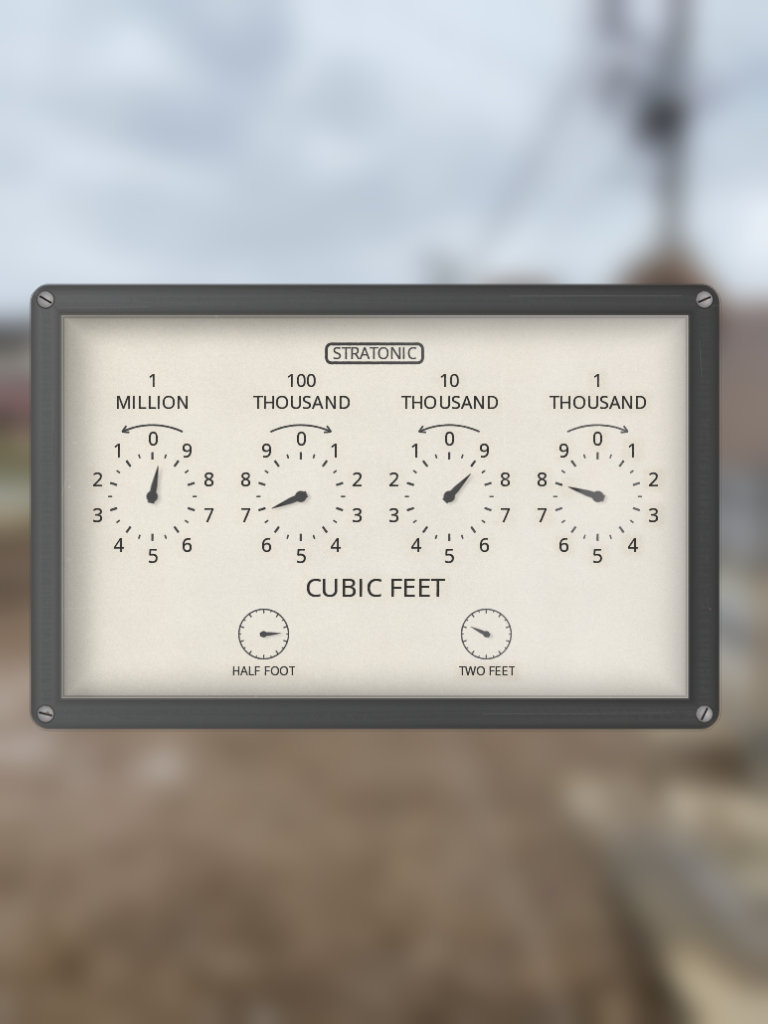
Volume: 968800 ft³
